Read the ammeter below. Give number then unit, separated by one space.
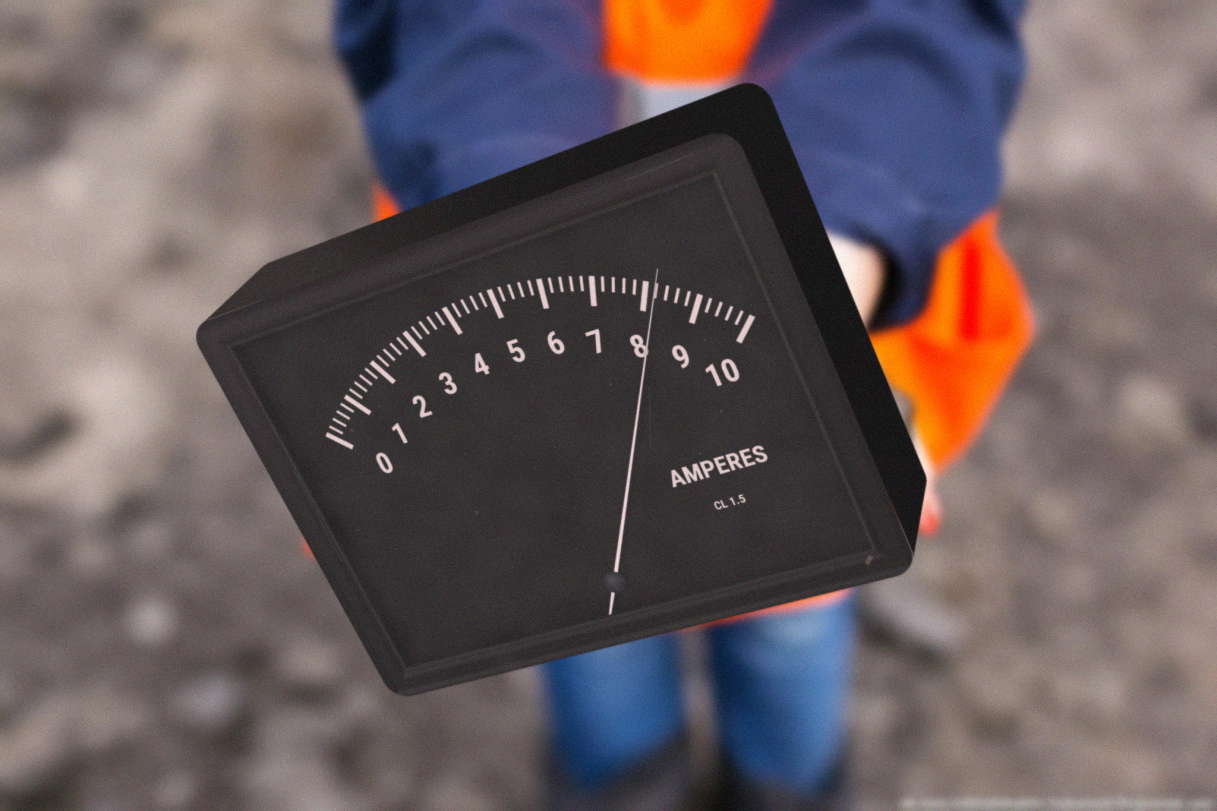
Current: 8.2 A
